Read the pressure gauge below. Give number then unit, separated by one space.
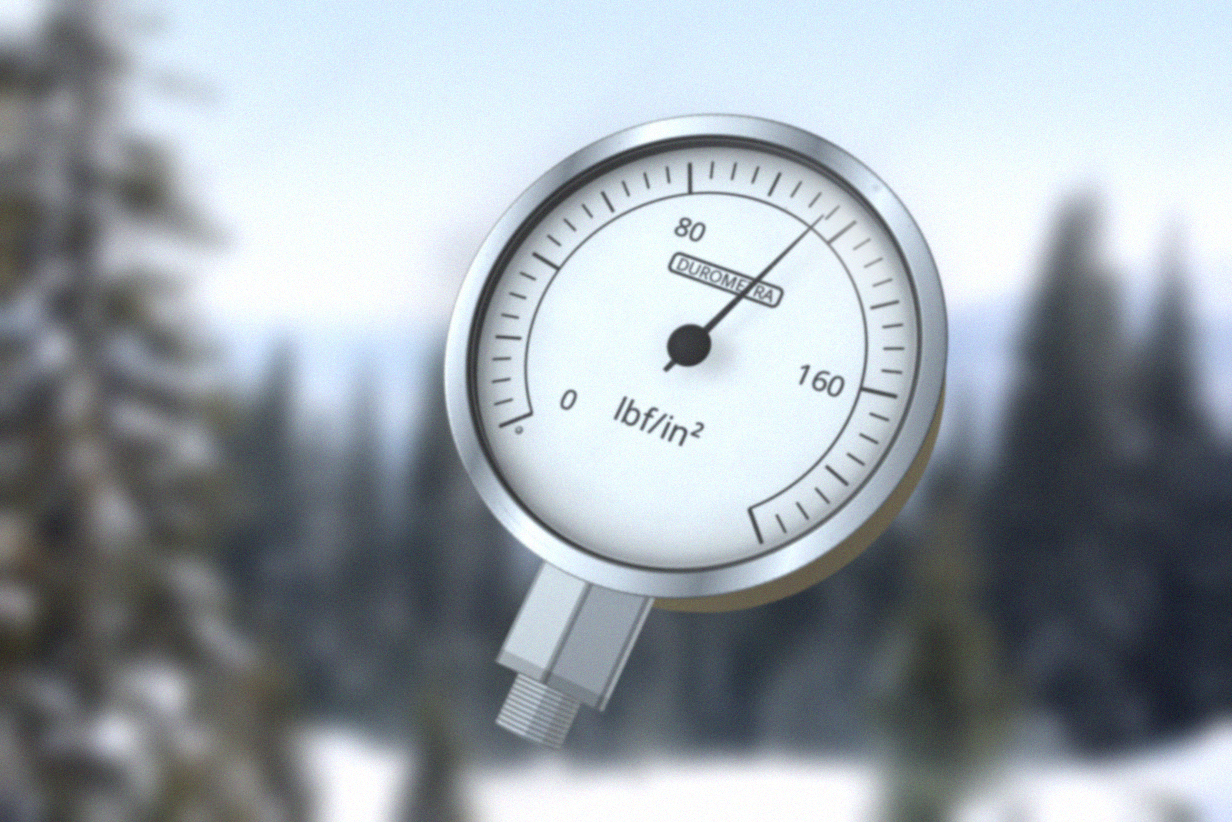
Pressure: 115 psi
